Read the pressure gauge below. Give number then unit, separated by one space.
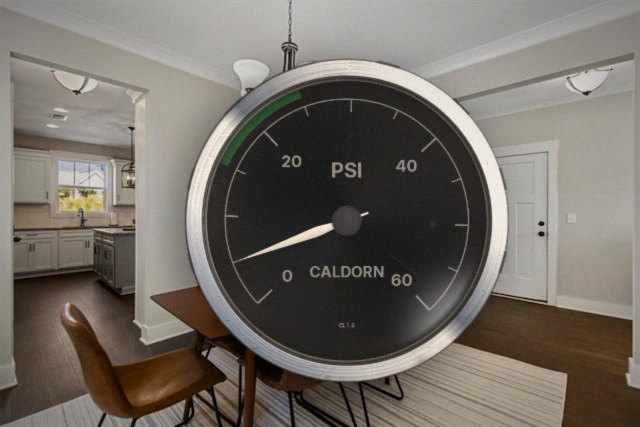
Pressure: 5 psi
